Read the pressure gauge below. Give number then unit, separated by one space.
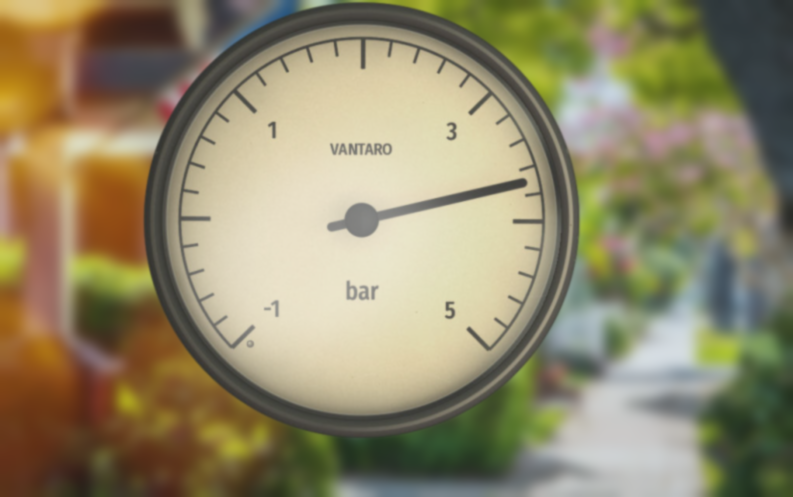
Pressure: 3.7 bar
